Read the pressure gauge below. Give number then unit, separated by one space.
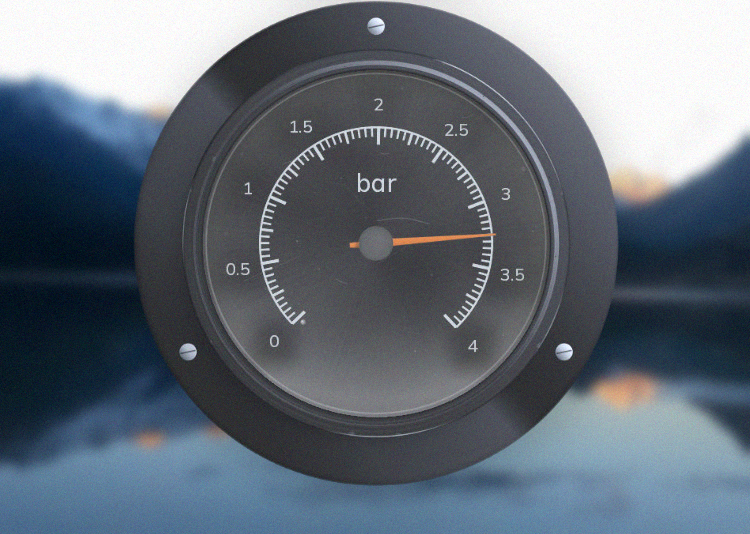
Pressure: 3.25 bar
